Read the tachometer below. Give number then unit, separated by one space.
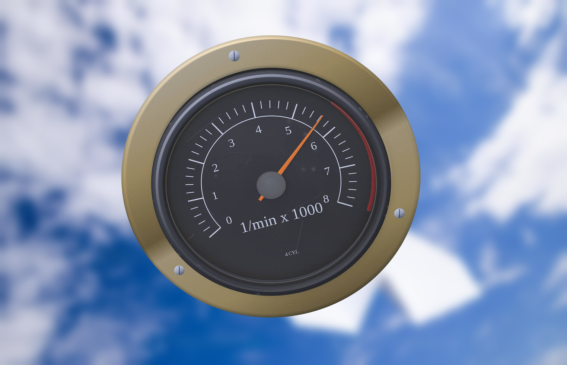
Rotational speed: 5600 rpm
